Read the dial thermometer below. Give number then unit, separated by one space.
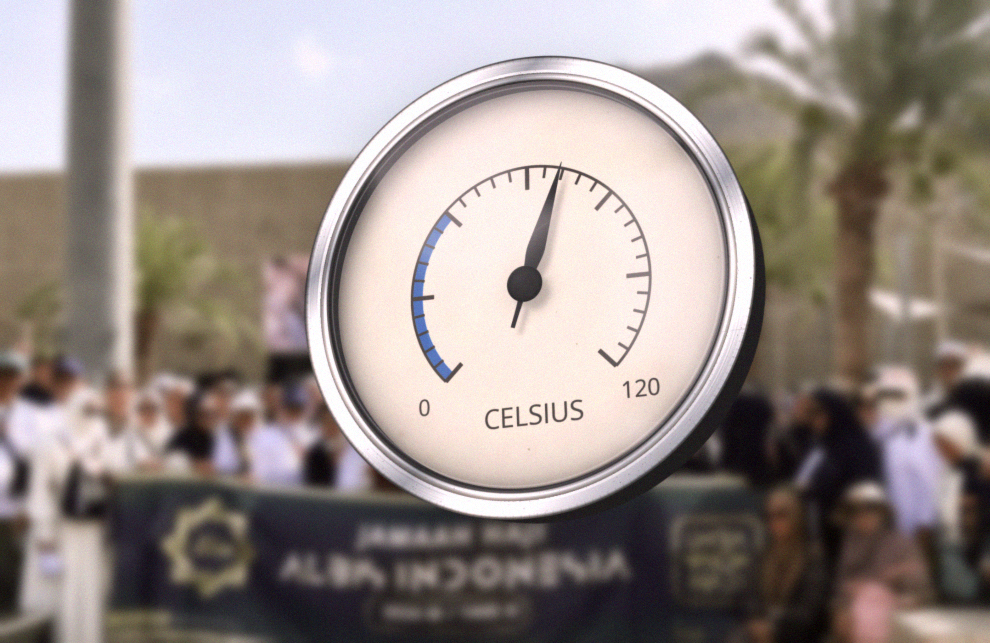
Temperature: 68 °C
